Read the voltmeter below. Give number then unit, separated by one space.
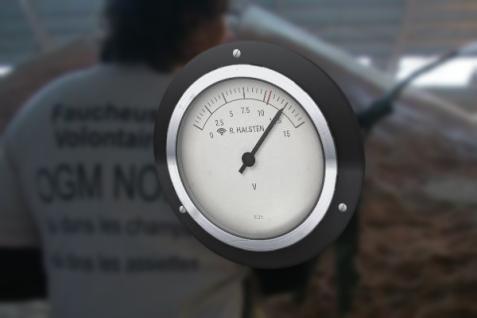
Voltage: 12.5 V
